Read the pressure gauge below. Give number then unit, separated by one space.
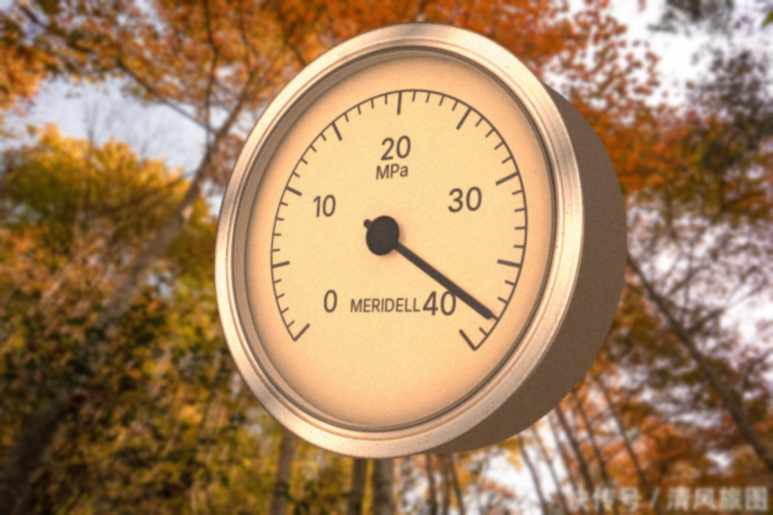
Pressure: 38 MPa
